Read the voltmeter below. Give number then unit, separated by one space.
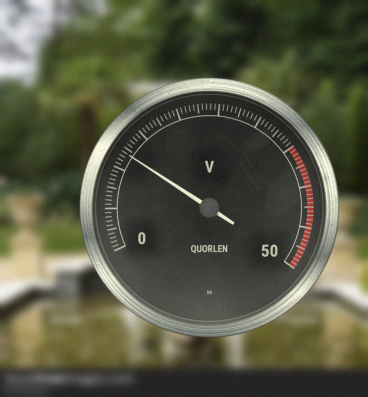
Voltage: 12 V
